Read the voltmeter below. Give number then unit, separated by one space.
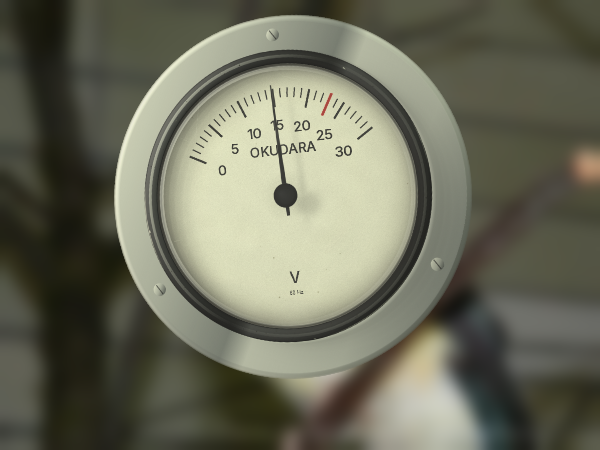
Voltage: 15 V
